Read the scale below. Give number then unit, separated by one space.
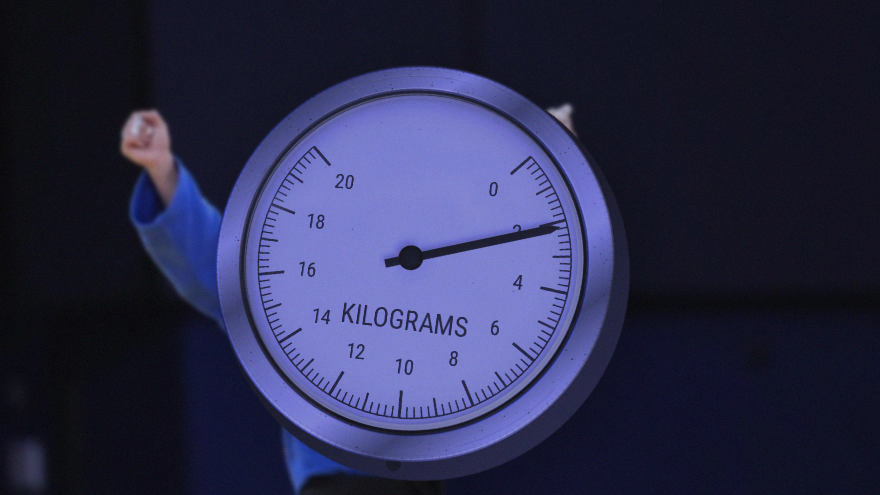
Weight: 2.2 kg
